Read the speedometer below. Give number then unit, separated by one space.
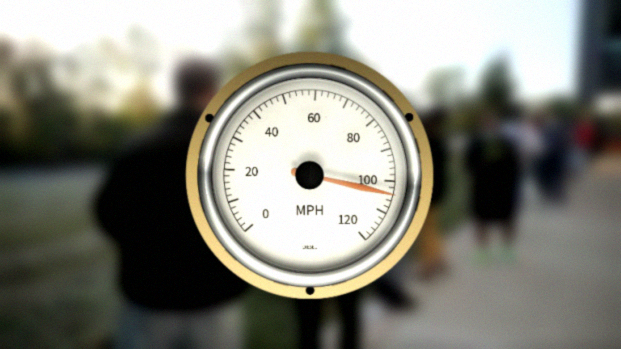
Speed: 104 mph
